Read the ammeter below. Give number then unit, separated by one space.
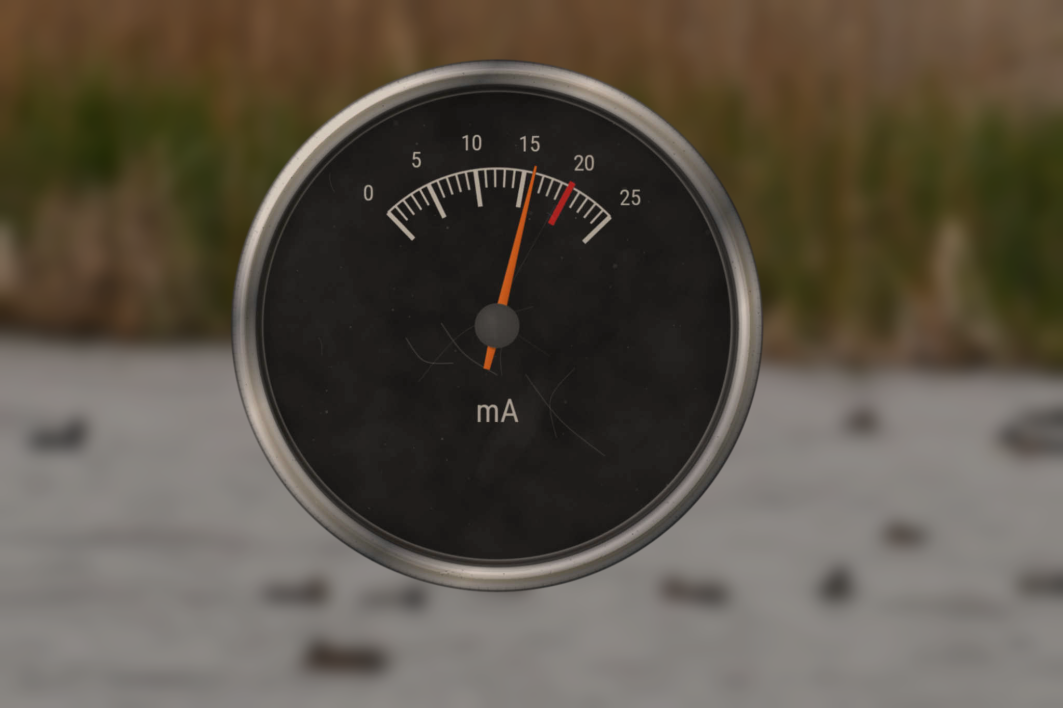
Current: 16 mA
